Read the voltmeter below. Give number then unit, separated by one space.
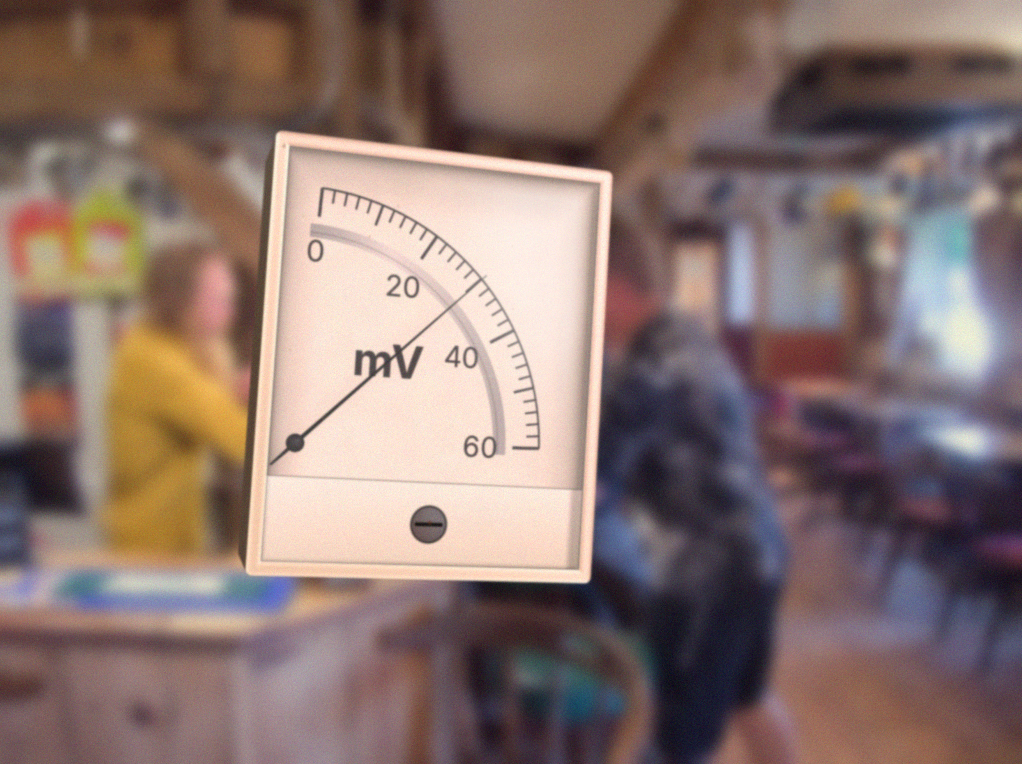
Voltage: 30 mV
